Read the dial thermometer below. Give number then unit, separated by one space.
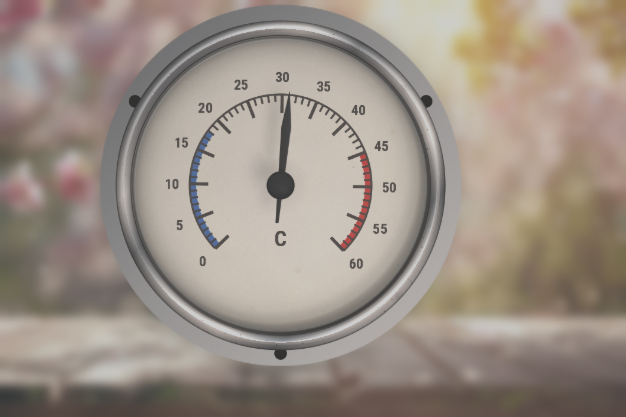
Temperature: 31 °C
